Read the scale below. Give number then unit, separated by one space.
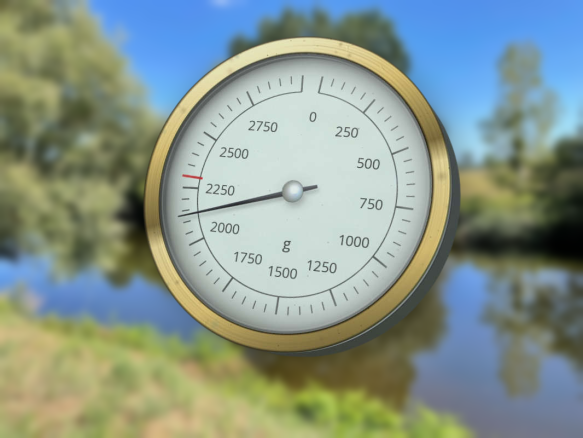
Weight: 2125 g
